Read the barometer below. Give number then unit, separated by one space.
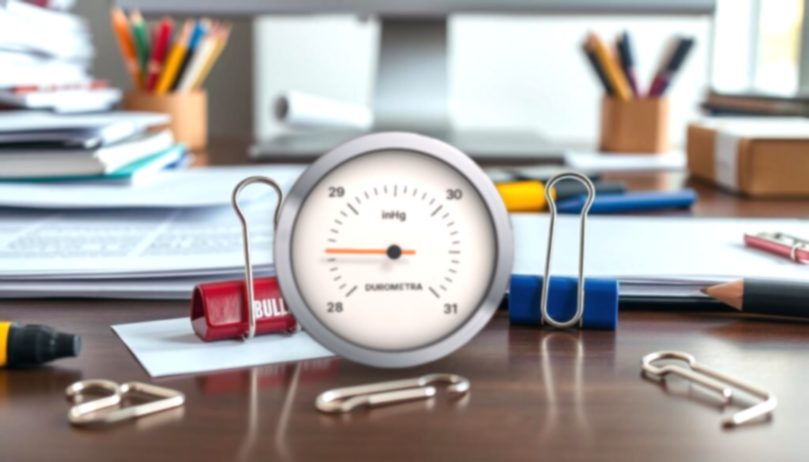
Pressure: 28.5 inHg
